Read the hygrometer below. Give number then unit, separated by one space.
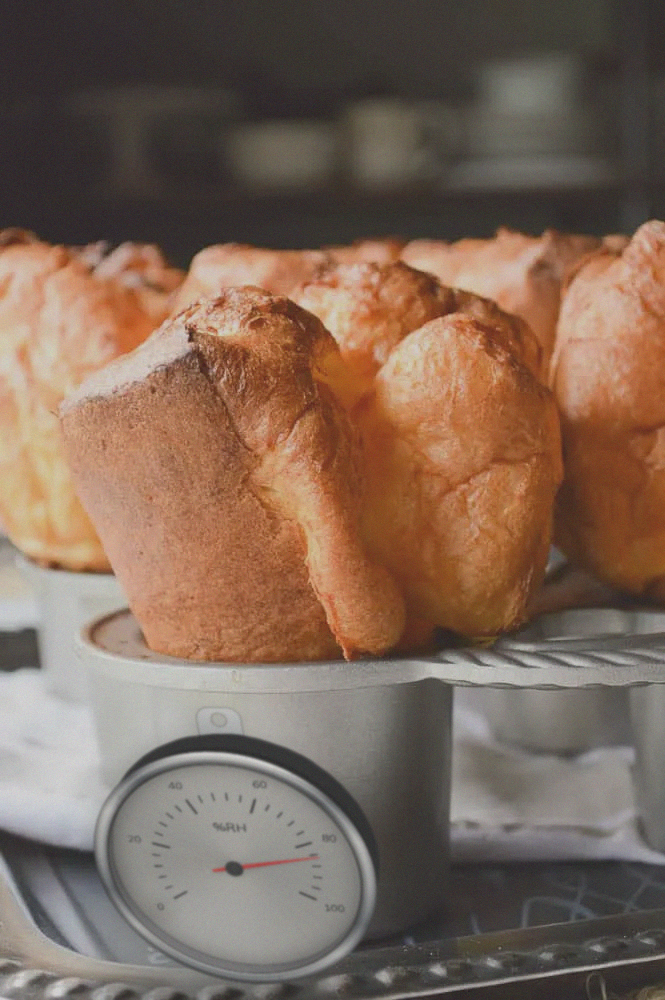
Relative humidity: 84 %
